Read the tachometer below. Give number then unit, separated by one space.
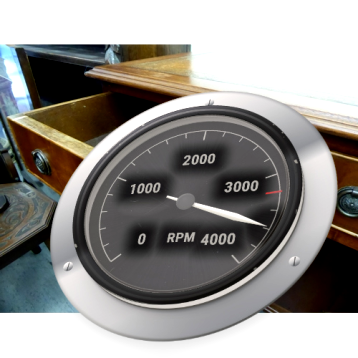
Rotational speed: 3600 rpm
